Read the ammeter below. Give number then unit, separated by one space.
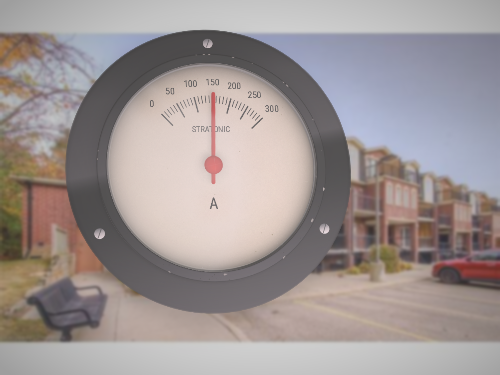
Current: 150 A
